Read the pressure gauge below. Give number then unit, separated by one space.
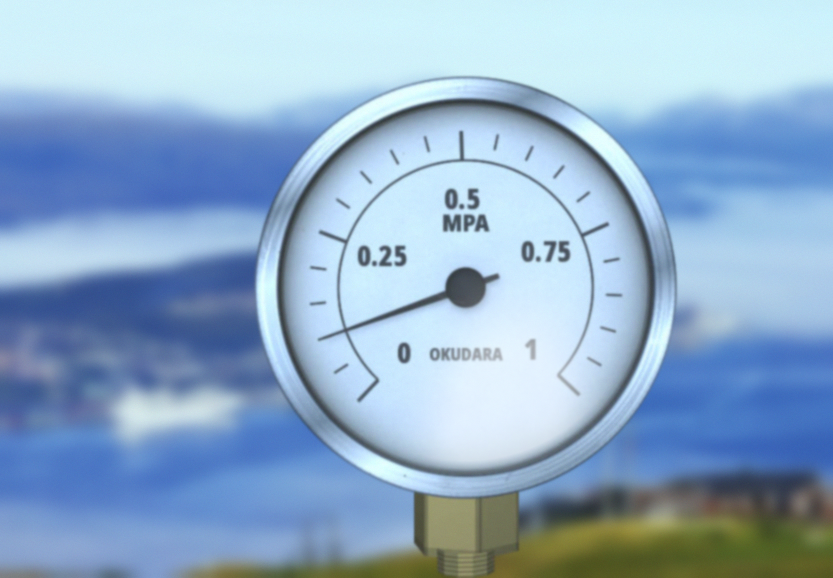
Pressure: 0.1 MPa
